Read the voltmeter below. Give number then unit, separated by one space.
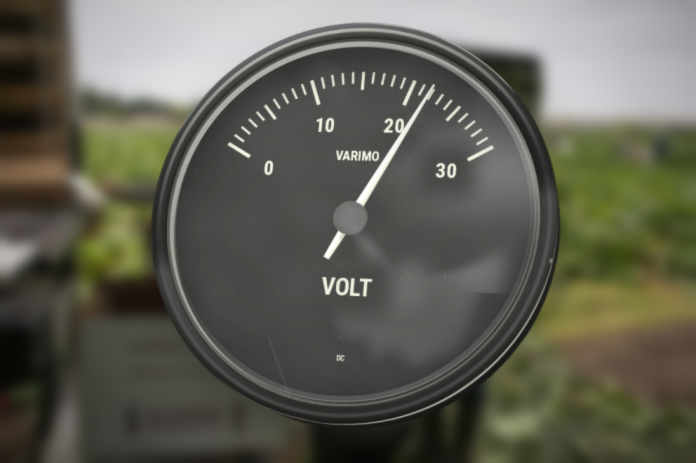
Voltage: 22 V
